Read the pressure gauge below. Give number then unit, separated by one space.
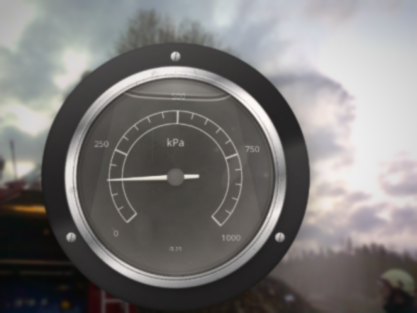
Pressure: 150 kPa
